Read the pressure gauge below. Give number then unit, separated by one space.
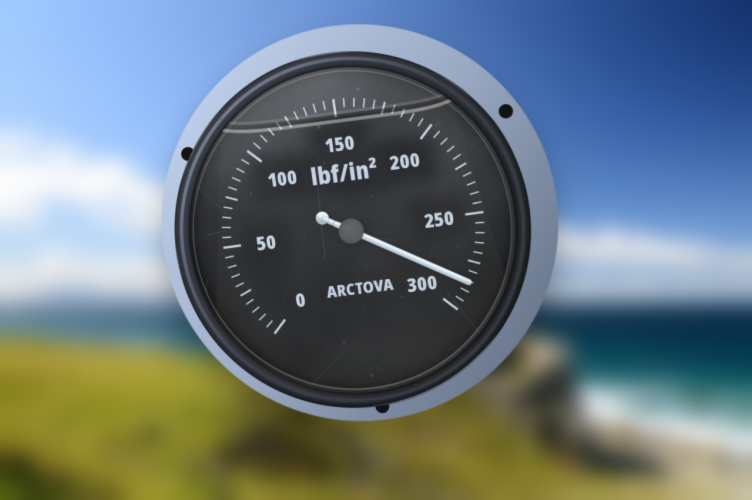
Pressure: 285 psi
